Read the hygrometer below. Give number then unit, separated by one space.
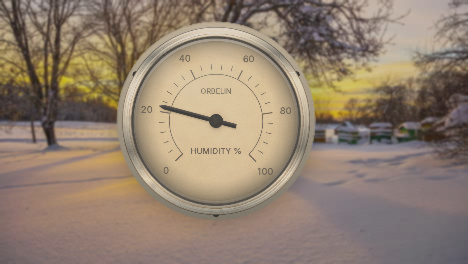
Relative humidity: 22 %
